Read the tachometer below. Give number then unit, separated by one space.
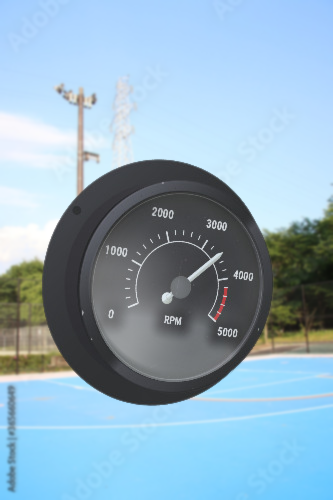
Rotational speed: 3400 rpm
